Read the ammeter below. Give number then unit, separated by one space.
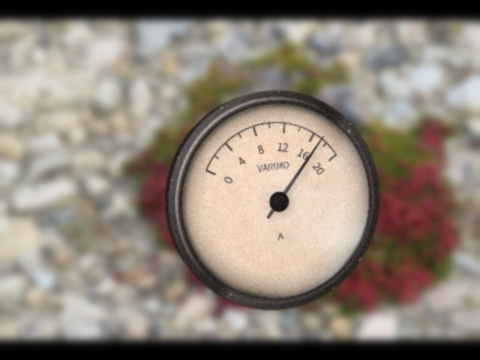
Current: 17 A
